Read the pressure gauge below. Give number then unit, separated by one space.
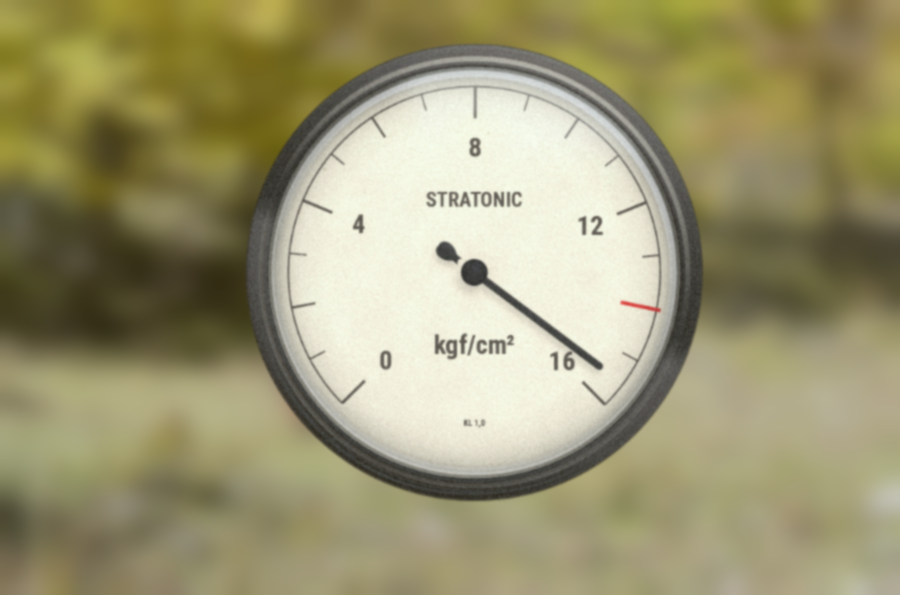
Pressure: 15.5 kg/cm²
